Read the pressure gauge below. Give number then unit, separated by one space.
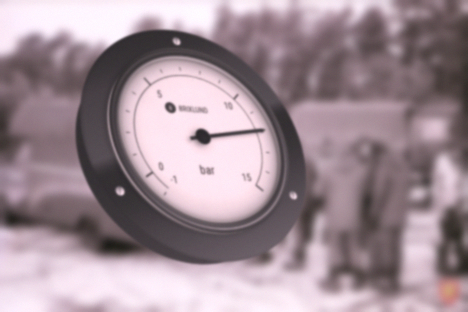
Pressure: 12 bar
